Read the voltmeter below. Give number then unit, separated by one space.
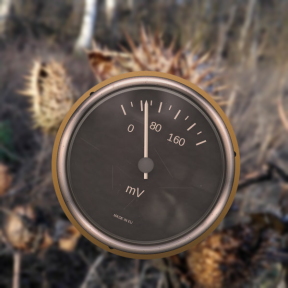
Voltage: 50 mV
